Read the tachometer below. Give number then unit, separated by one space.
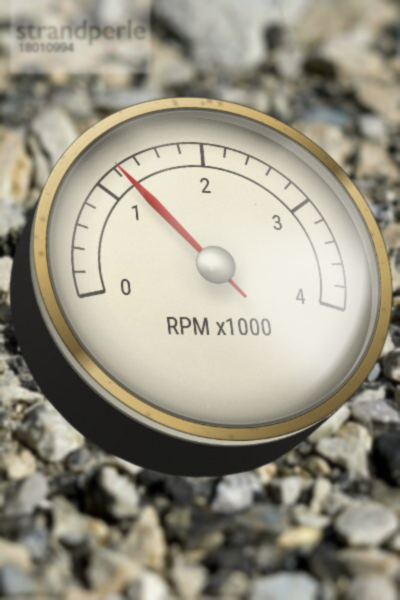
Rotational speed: 1200 rpm
